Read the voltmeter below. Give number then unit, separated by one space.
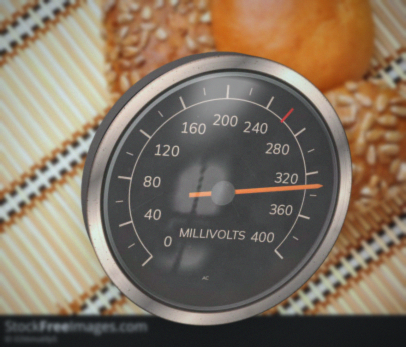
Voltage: 330 mV
